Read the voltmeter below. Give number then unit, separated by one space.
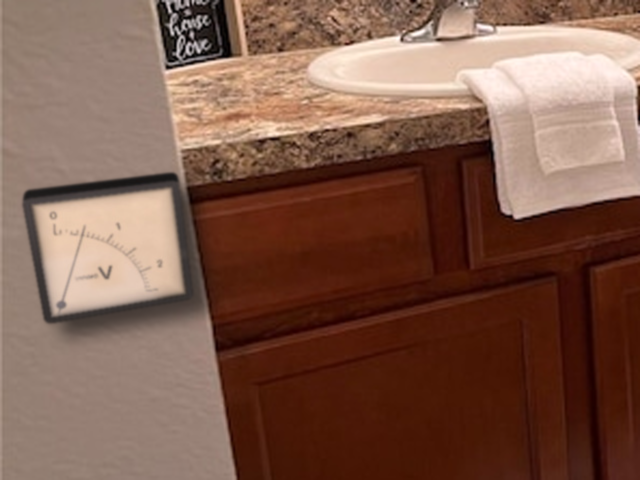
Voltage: 0.5 V
